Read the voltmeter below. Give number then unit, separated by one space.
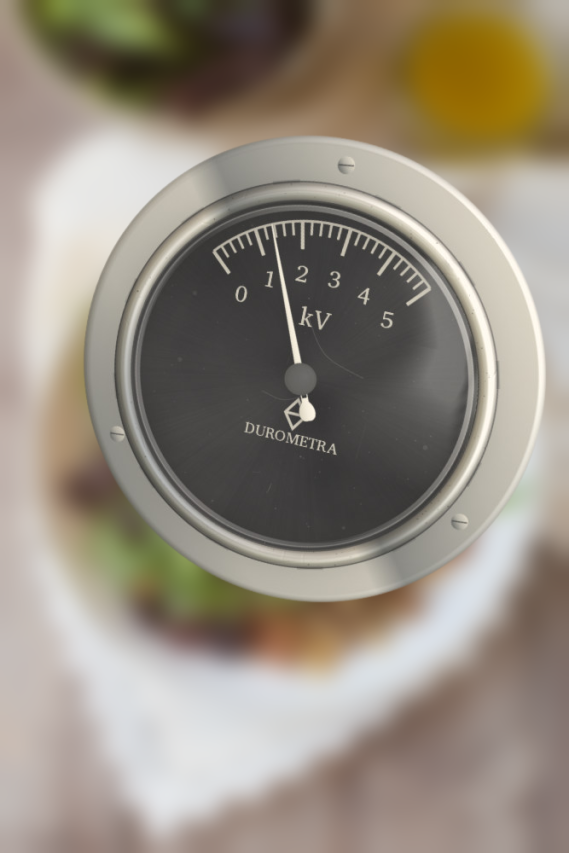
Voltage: 1.4 kV
